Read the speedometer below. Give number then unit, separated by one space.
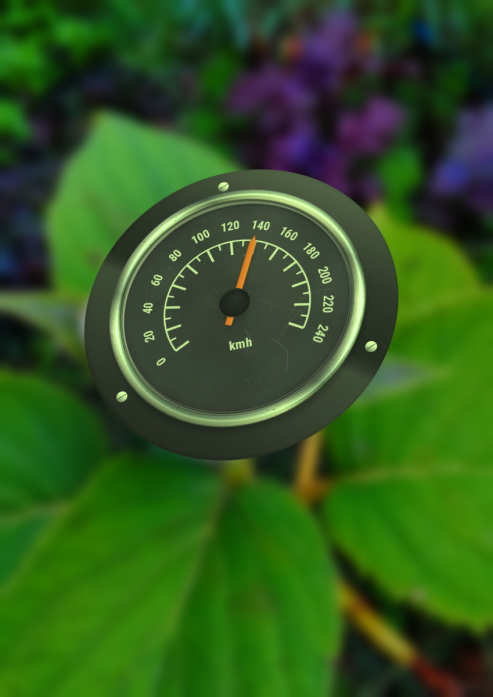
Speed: 140 km/h
